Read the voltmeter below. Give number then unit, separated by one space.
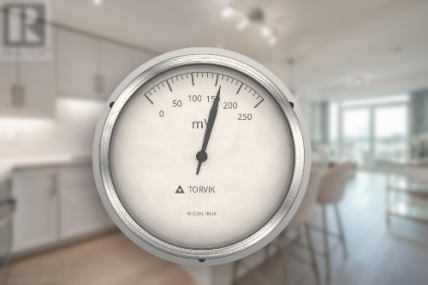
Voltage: 160 mV
